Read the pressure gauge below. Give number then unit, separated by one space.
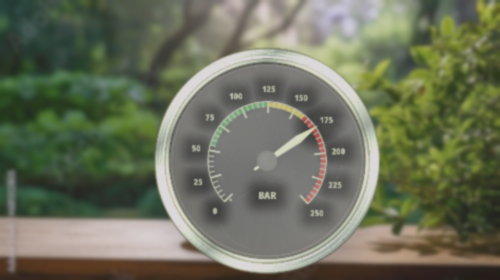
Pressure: 175 bar
